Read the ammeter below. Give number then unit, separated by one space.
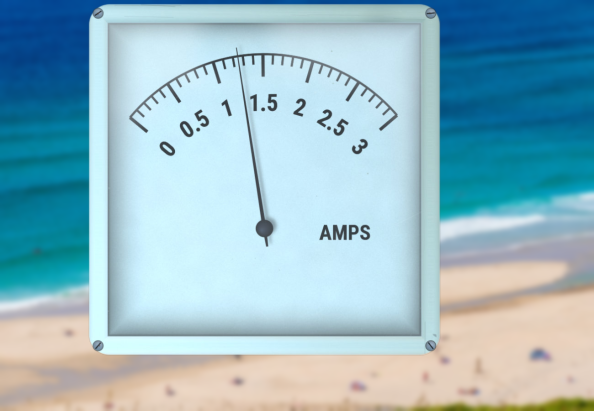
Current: 1.25 A
